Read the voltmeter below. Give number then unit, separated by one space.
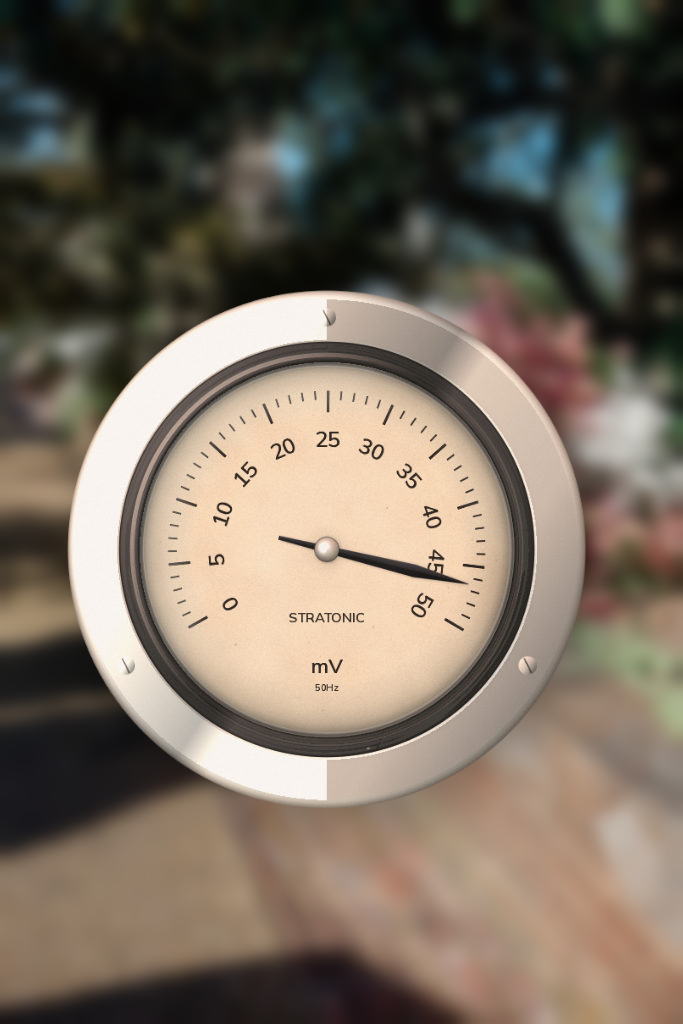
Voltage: 46.5 mV
